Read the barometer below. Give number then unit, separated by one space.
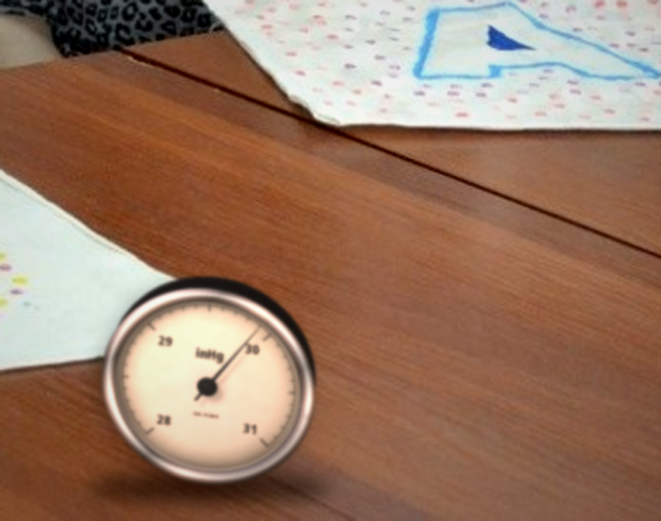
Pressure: 29.9 inHg
